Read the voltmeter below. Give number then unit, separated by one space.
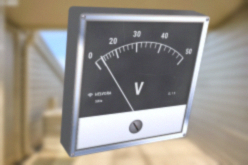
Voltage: 10 V
